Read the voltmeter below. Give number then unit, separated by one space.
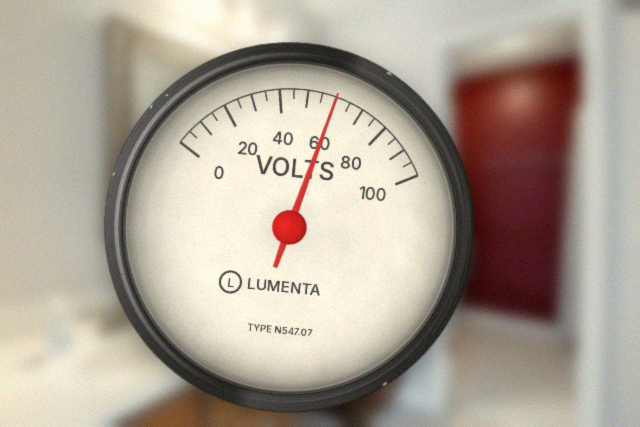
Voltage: 60 V
